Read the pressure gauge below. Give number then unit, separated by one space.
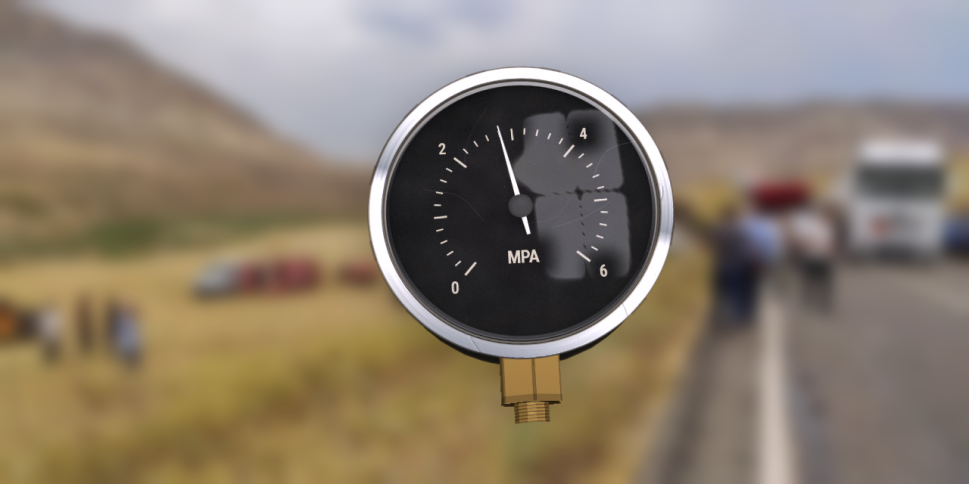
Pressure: 2.8 MPa
